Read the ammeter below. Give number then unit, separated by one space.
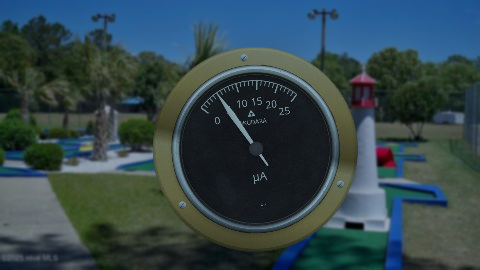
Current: 5 µA
